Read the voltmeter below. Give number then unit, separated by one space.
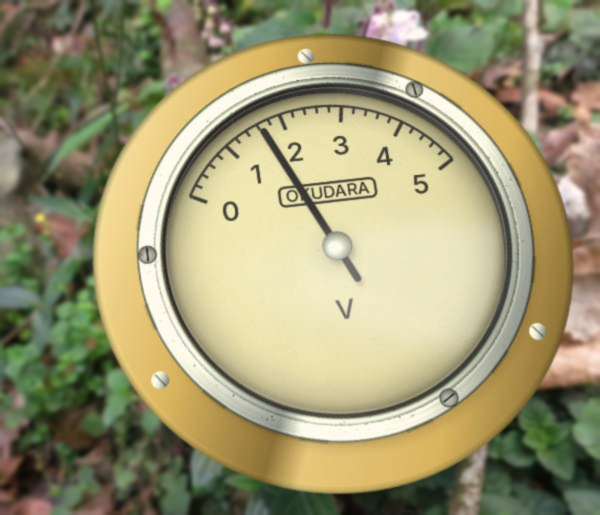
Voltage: 1.6 V
